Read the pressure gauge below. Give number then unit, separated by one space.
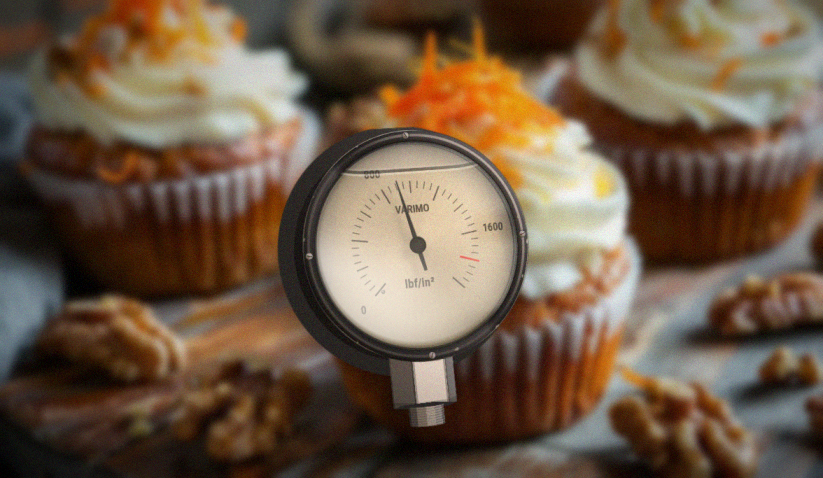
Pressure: 900 psi
